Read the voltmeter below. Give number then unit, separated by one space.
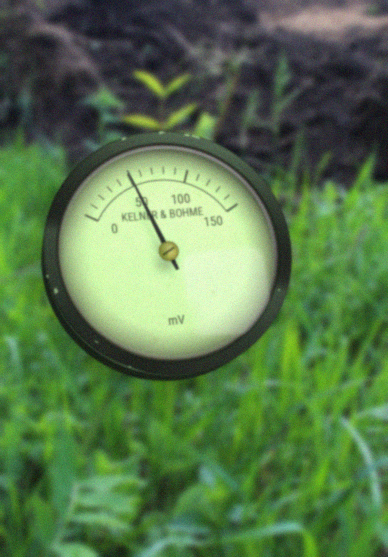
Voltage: 50 mV
